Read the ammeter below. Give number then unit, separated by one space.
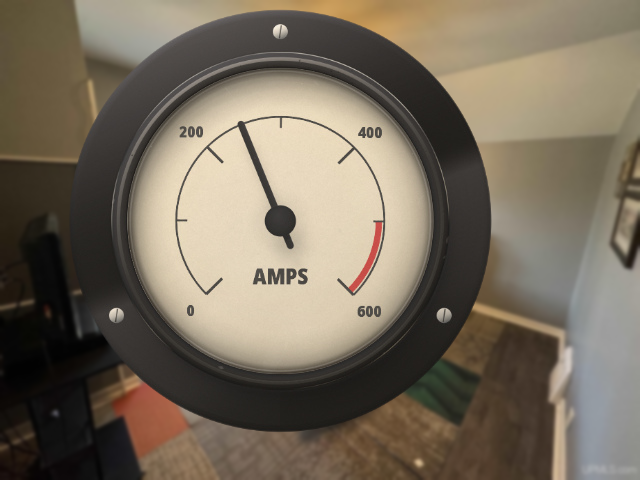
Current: 250 A
